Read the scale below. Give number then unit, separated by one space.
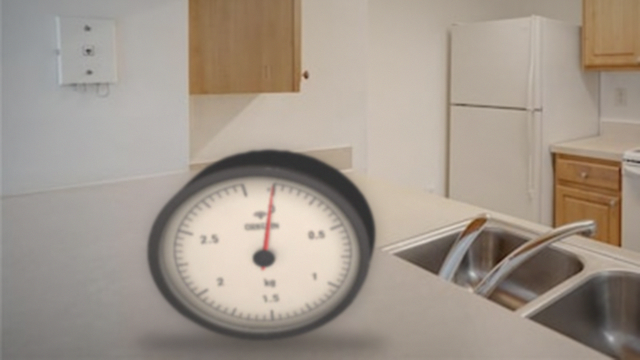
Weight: 0 kg
